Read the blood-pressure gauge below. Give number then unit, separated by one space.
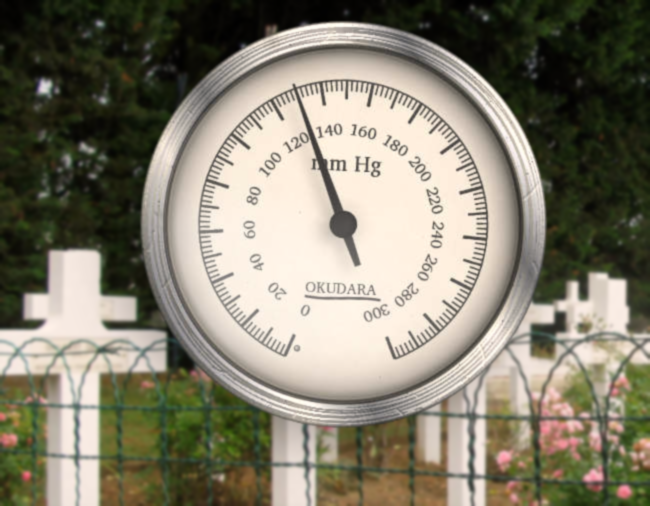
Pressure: 130 mmHg
